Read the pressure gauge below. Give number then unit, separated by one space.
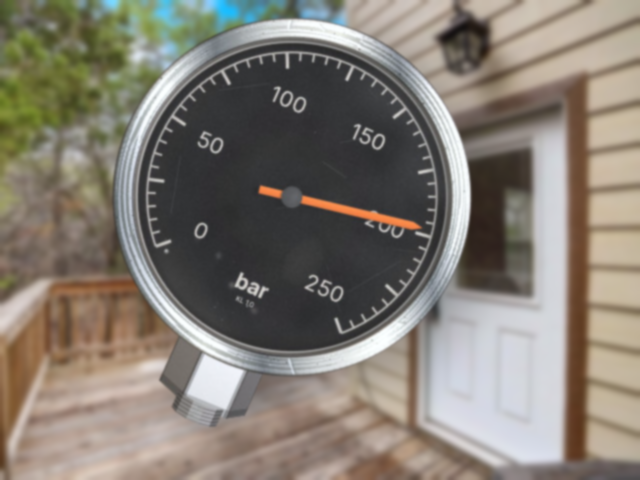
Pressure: 197.5 bar
